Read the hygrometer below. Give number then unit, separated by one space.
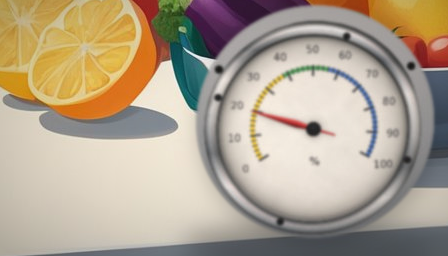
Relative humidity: 20 %
